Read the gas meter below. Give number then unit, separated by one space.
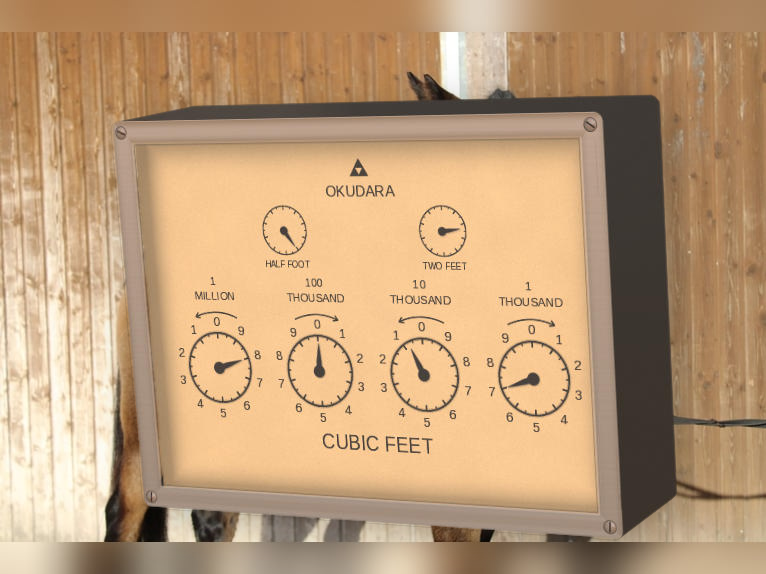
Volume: 800700 ft³
